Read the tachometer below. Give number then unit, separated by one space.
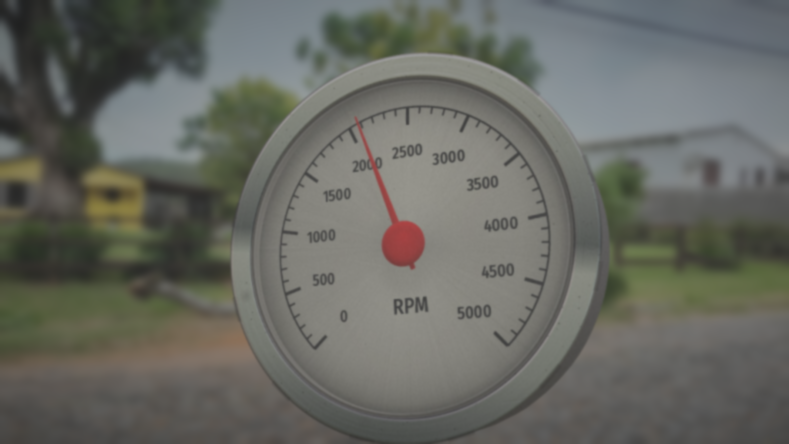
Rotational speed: 2100 rpm
